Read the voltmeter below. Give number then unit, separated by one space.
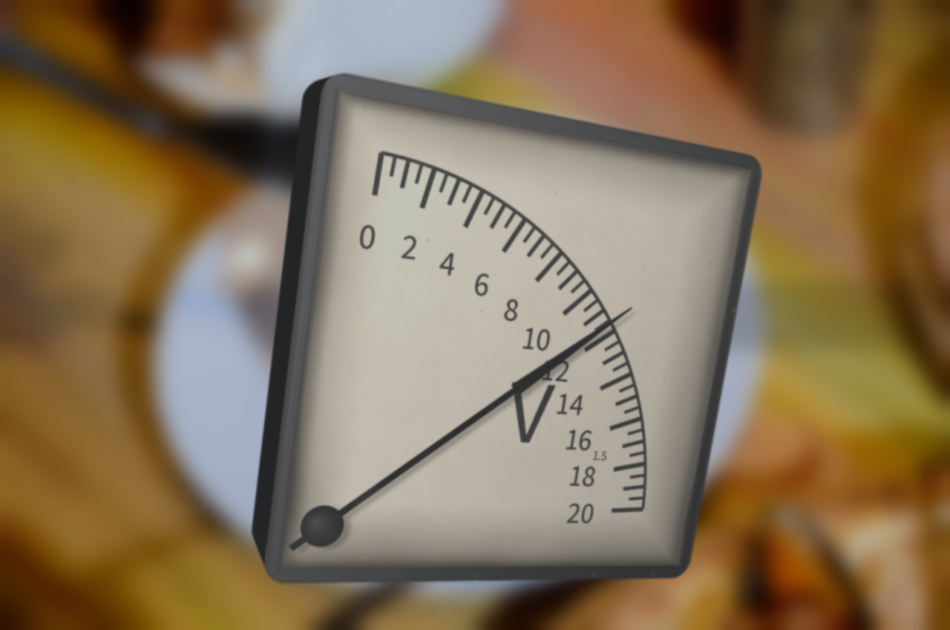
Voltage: 11.5 V
